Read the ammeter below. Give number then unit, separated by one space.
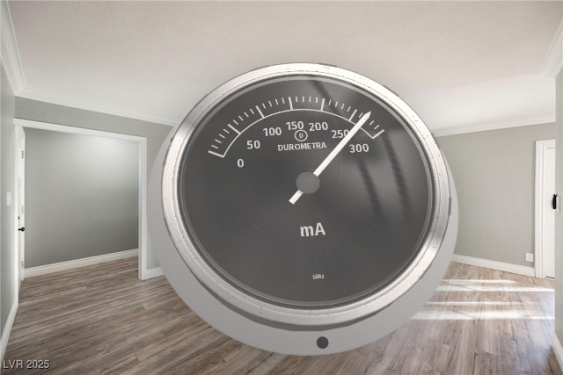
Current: 270 mA
